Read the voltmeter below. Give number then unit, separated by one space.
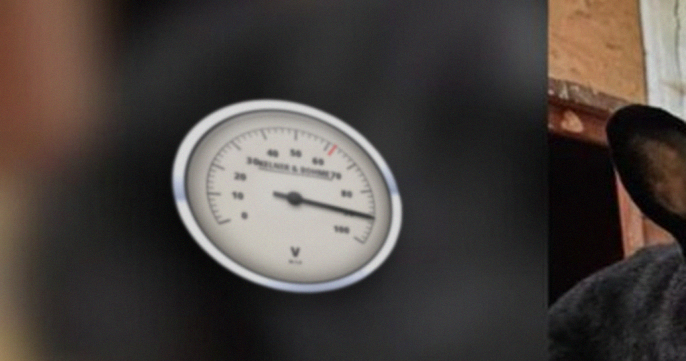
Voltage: 90 V
